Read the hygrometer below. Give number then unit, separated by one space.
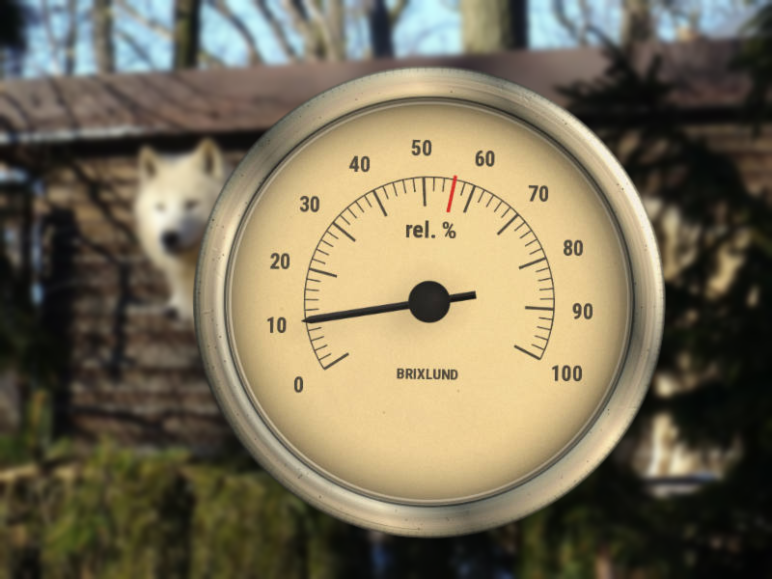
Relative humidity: 10 %
